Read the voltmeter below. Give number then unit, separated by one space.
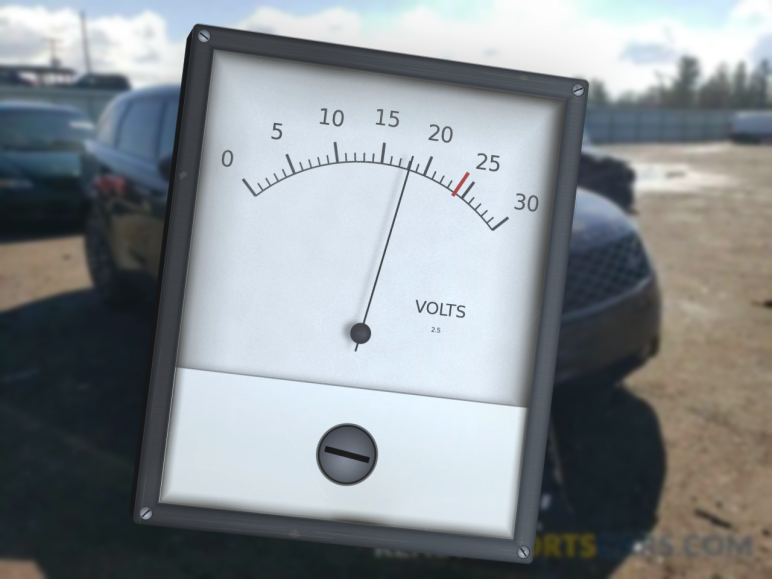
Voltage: 18 V
